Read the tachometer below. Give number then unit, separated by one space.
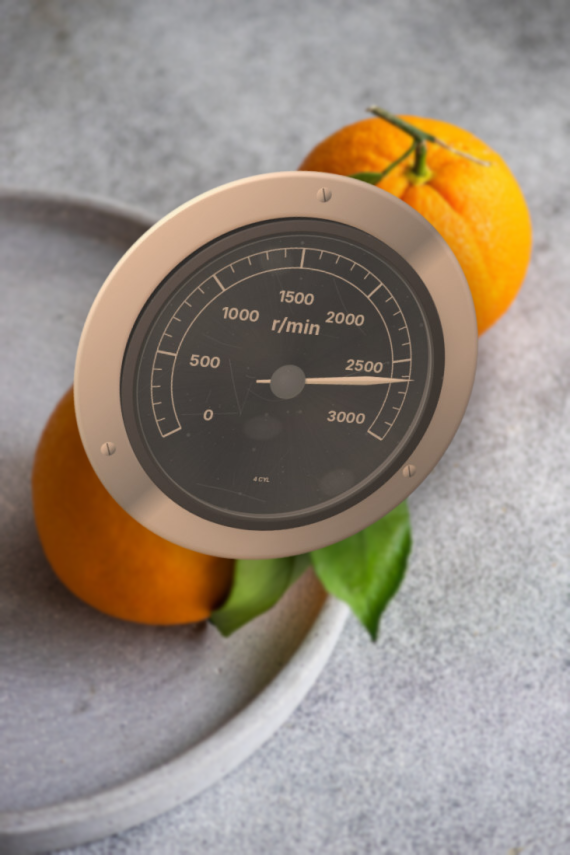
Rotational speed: 2600 rpm
